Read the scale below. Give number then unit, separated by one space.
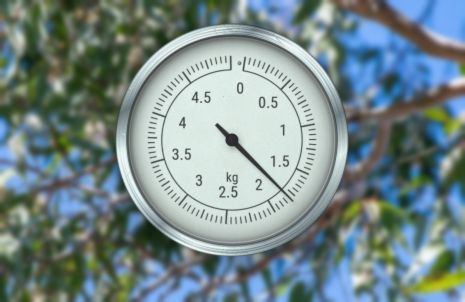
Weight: 1.8 kg
